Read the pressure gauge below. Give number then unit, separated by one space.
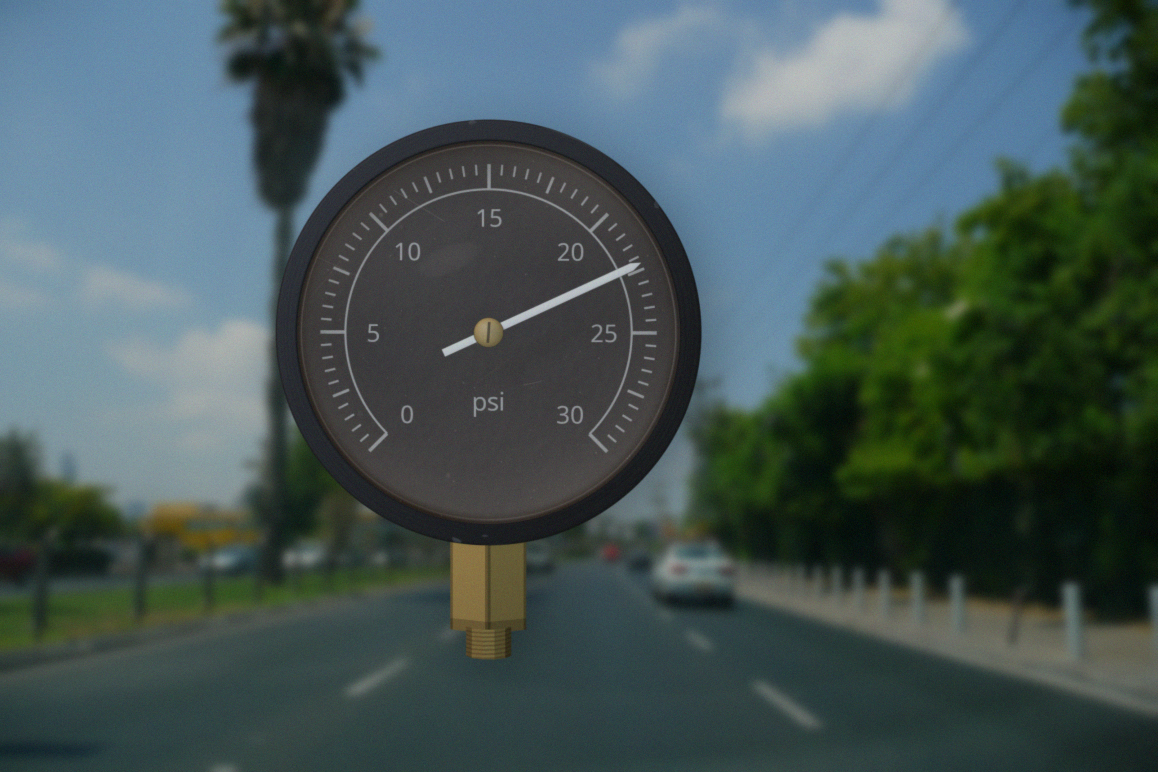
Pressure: 22.25 psi
